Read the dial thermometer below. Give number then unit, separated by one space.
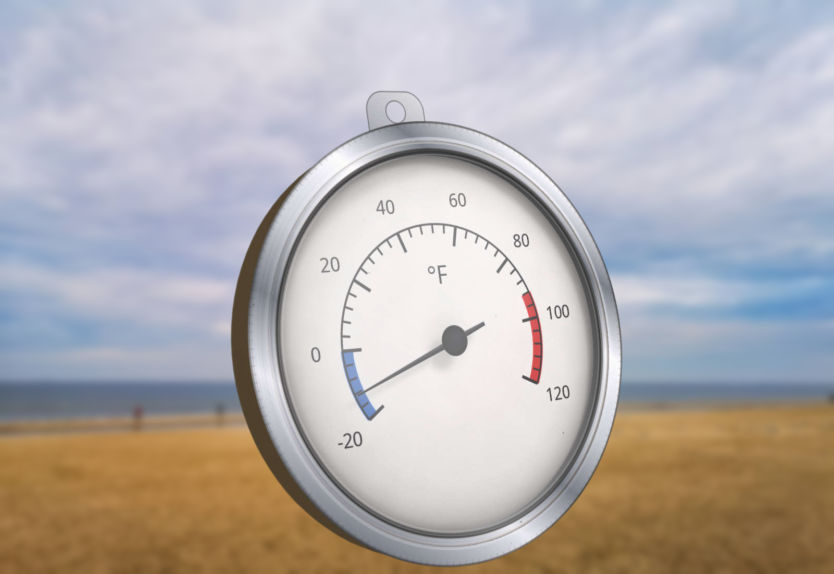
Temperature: -12 °F
